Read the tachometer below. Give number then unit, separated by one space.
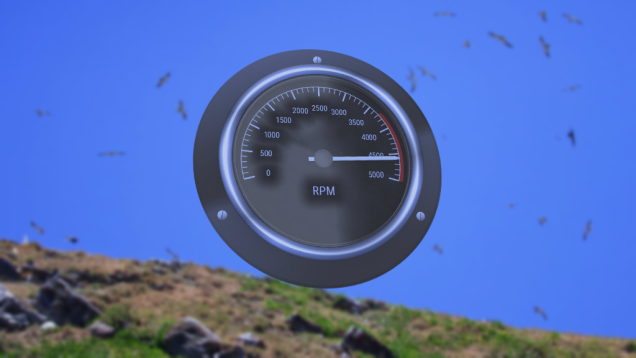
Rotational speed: 4600 rpm
